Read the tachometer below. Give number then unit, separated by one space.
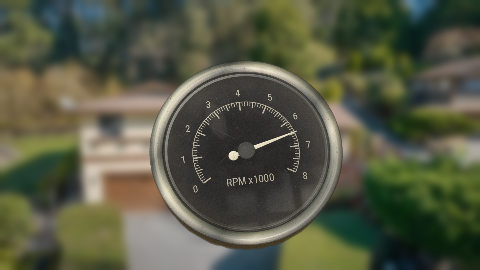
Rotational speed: 6500 rpm
